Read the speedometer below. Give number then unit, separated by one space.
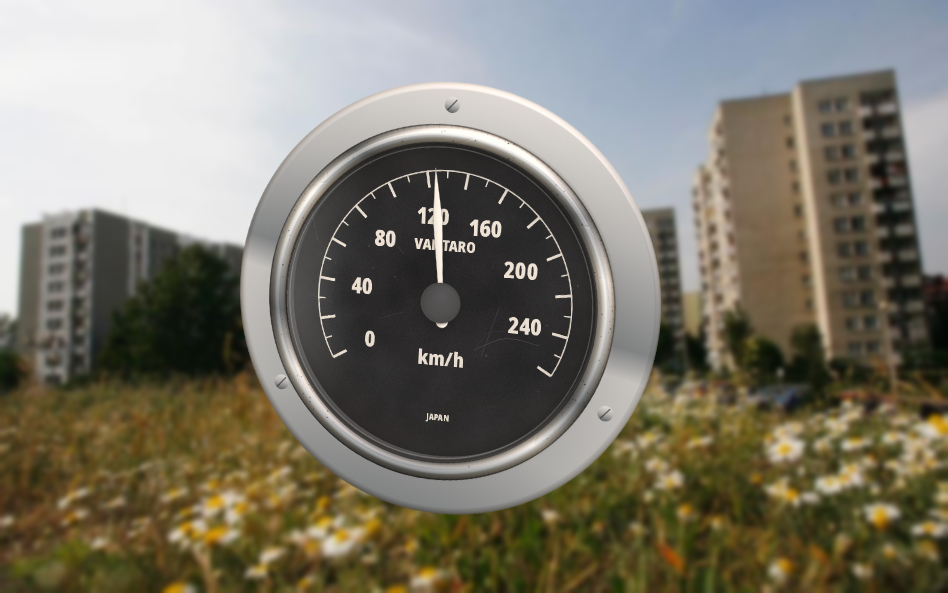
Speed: 125 km/h
